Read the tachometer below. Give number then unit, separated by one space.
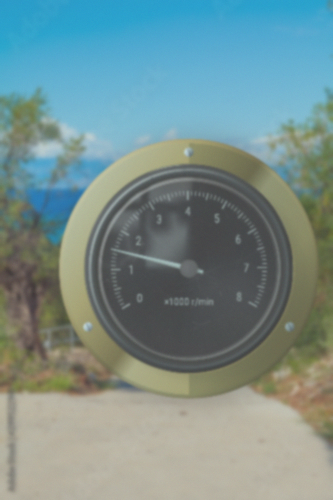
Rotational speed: 1500 rpm
